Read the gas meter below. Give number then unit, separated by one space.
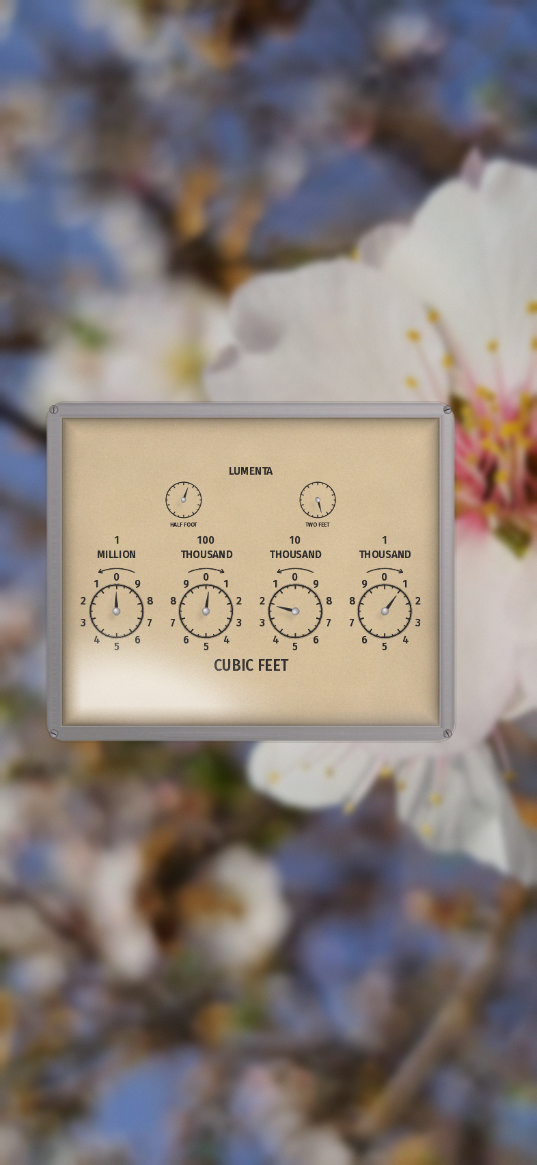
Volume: 2100 ft³
